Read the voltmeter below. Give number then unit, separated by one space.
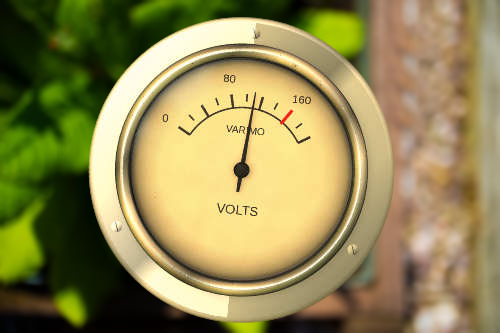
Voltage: 110 V
